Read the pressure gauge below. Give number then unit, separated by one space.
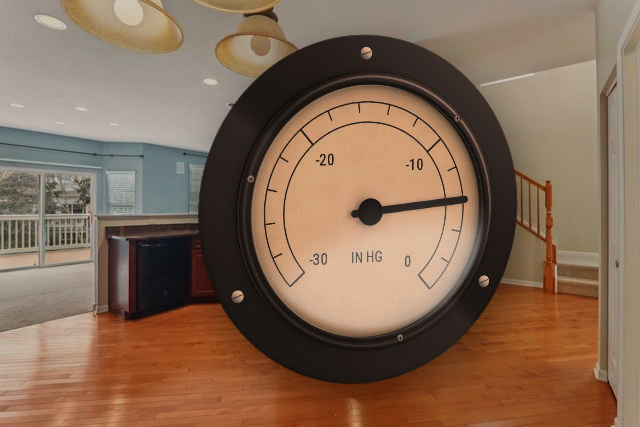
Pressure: -6 inHg
